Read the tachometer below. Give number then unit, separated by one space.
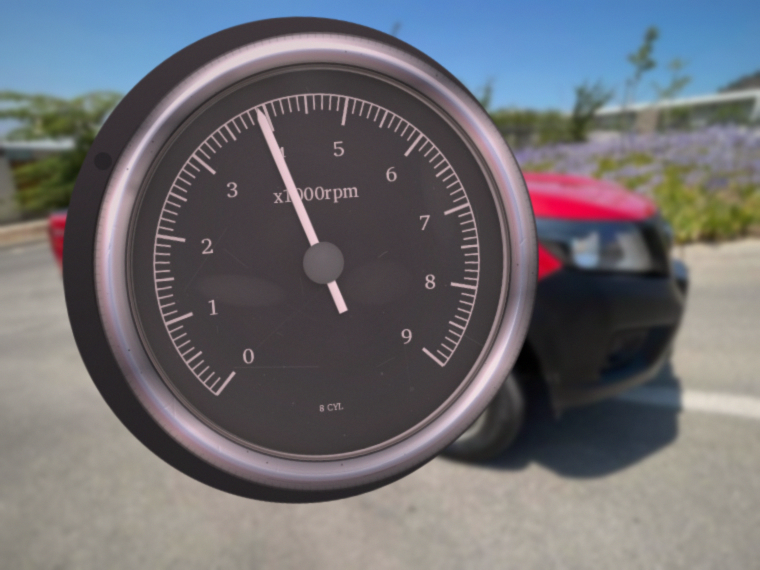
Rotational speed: 3900 rpm
